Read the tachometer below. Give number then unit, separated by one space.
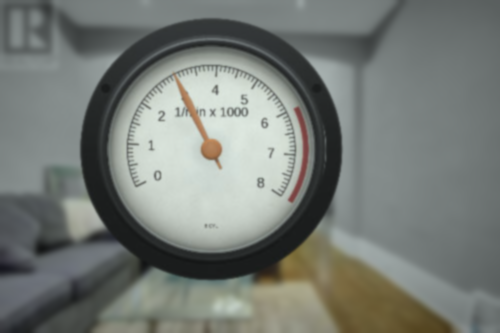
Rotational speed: 3000 rpm
